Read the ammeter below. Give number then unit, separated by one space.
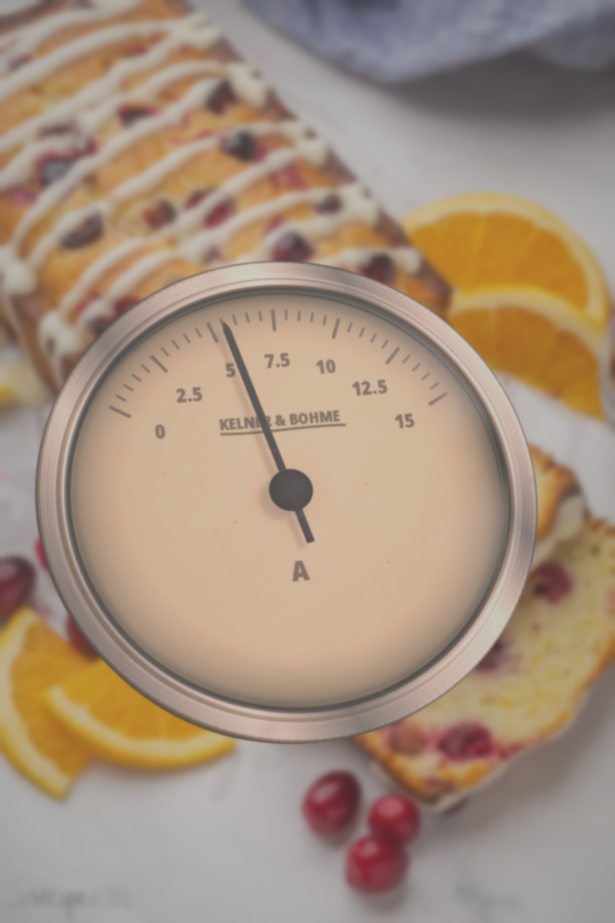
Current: 5.5 A
